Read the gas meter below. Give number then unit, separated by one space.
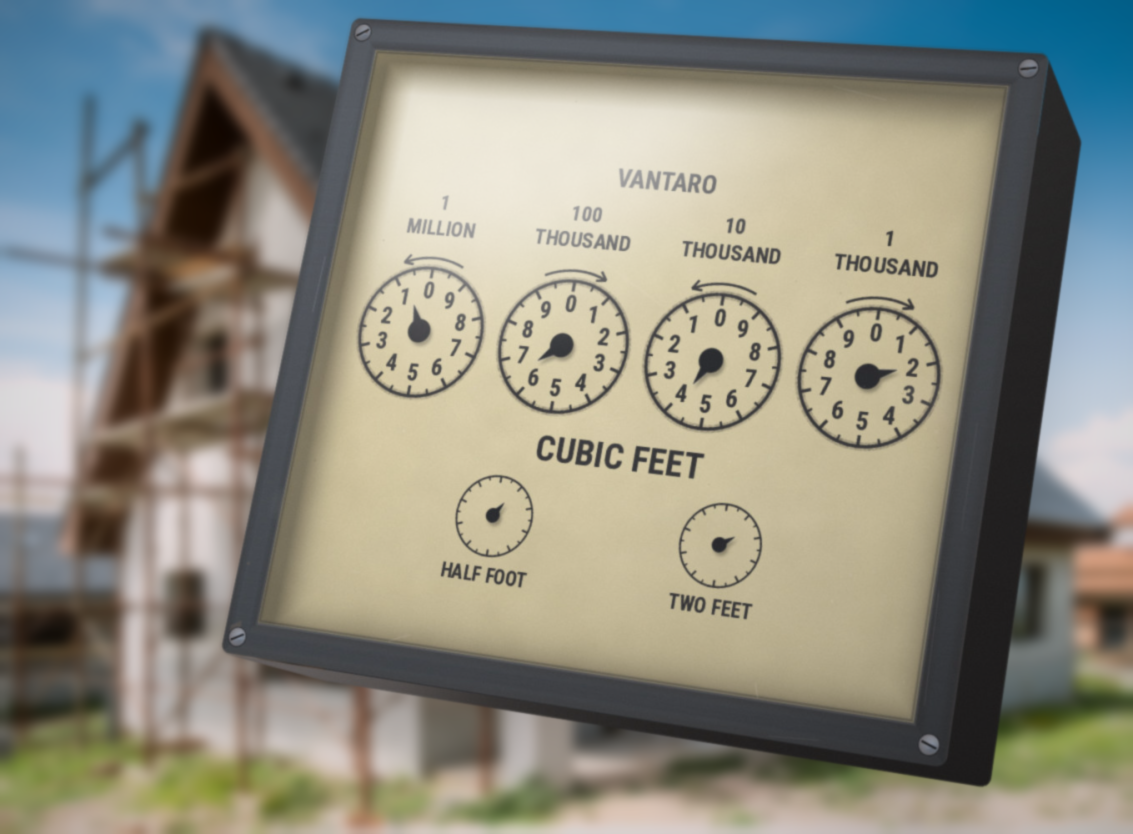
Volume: 64200 ft³
